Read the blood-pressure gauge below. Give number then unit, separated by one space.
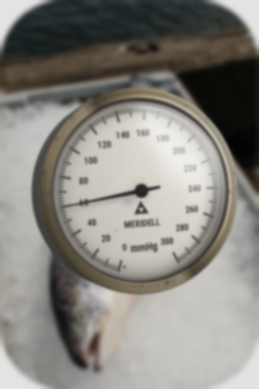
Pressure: 60 mmHg
